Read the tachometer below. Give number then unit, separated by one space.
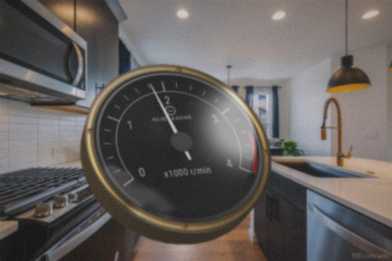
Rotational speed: 1800 rpm
